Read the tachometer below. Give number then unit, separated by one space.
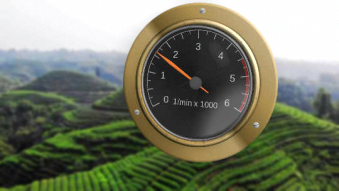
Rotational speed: 1625 rpm
